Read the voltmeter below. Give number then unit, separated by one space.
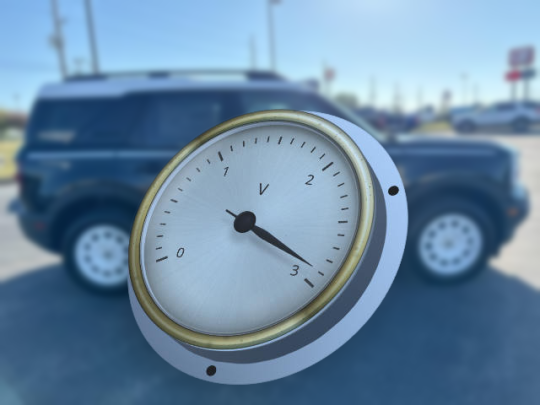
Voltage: 2.9 V
